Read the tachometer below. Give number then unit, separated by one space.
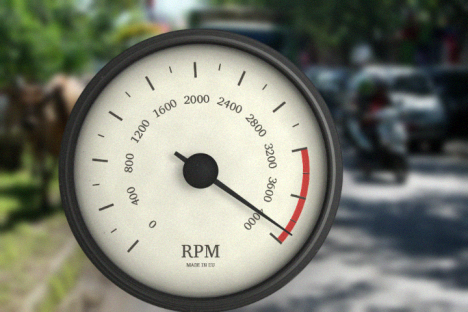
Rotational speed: 3900 rpm
